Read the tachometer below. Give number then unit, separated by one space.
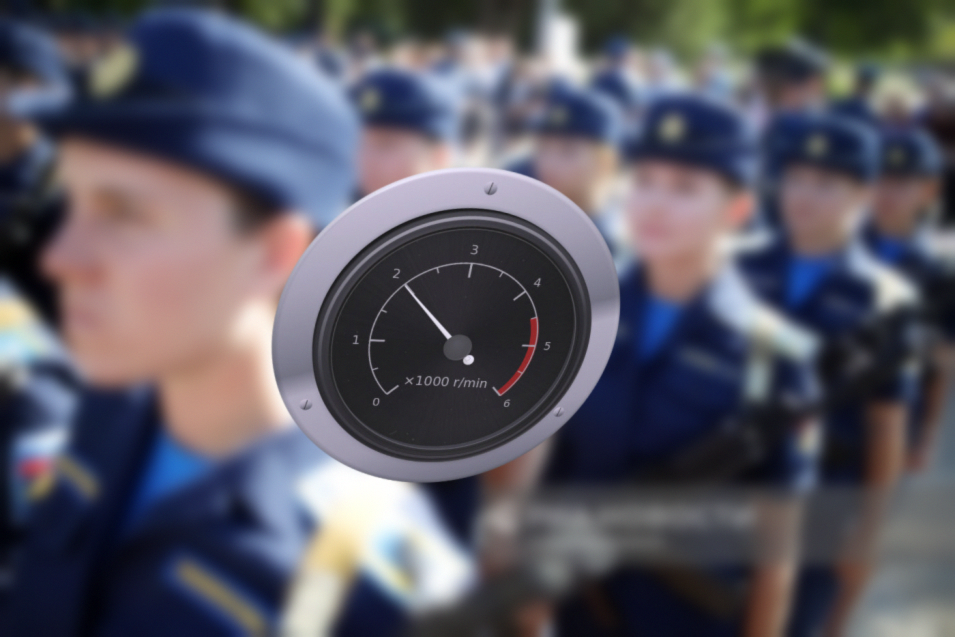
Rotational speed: 2000 rpm
